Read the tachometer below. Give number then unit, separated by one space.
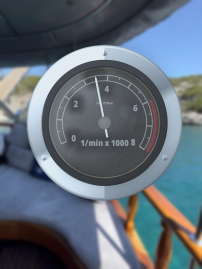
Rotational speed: 3500 rpm
